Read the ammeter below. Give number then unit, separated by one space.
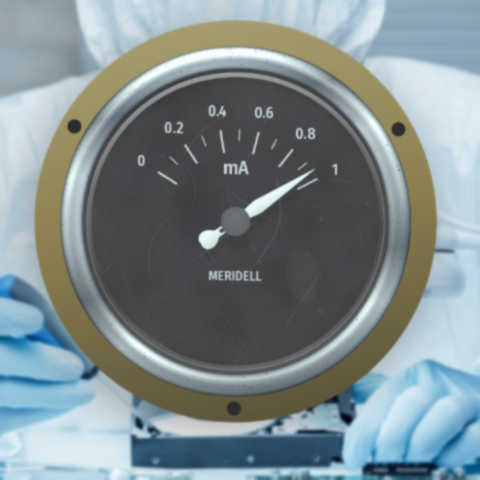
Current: 0.95 mA
